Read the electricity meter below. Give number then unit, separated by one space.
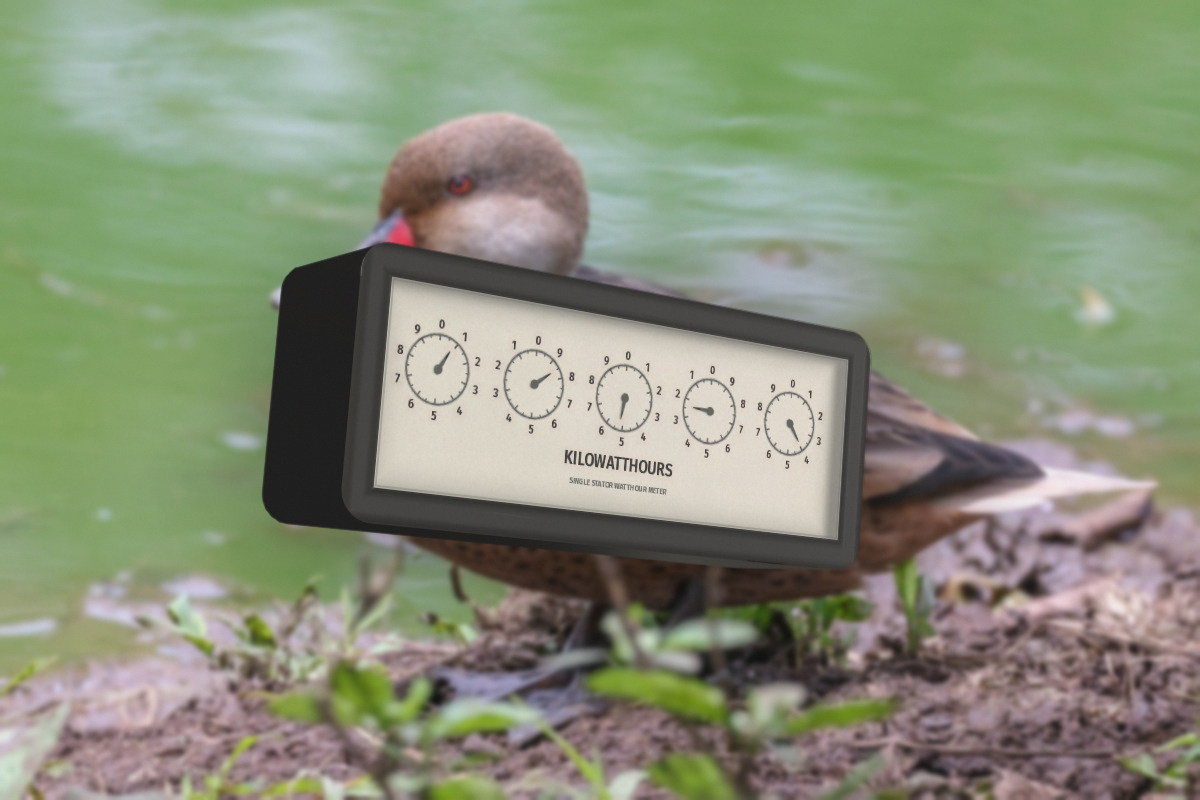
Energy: 8524 kWh
